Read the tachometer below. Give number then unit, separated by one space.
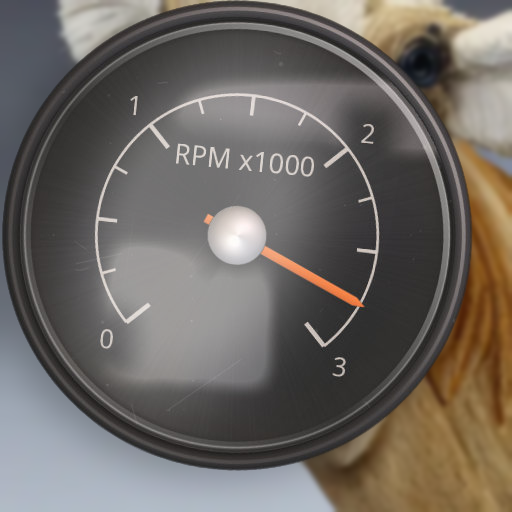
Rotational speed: 2750 rpm
